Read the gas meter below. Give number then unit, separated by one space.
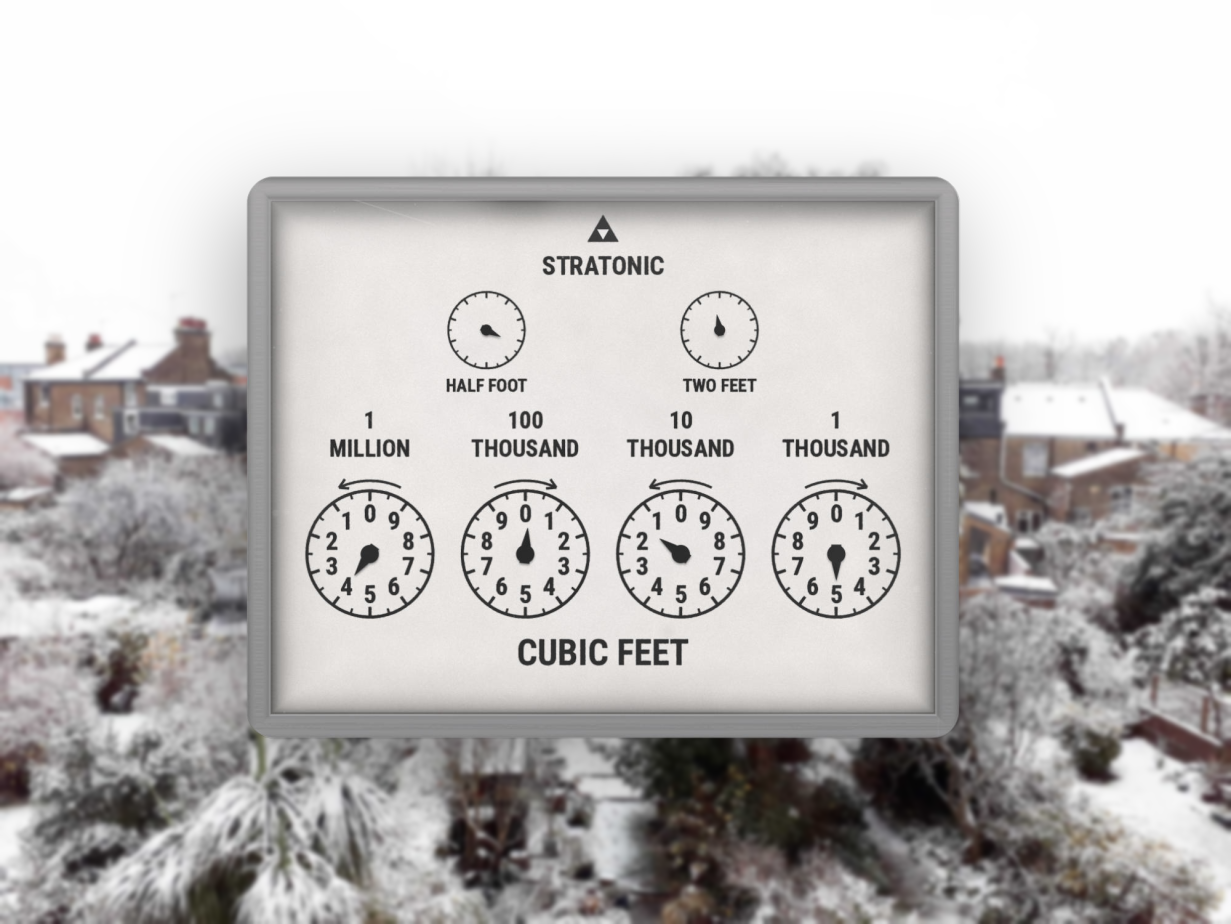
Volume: 401500 ft³
